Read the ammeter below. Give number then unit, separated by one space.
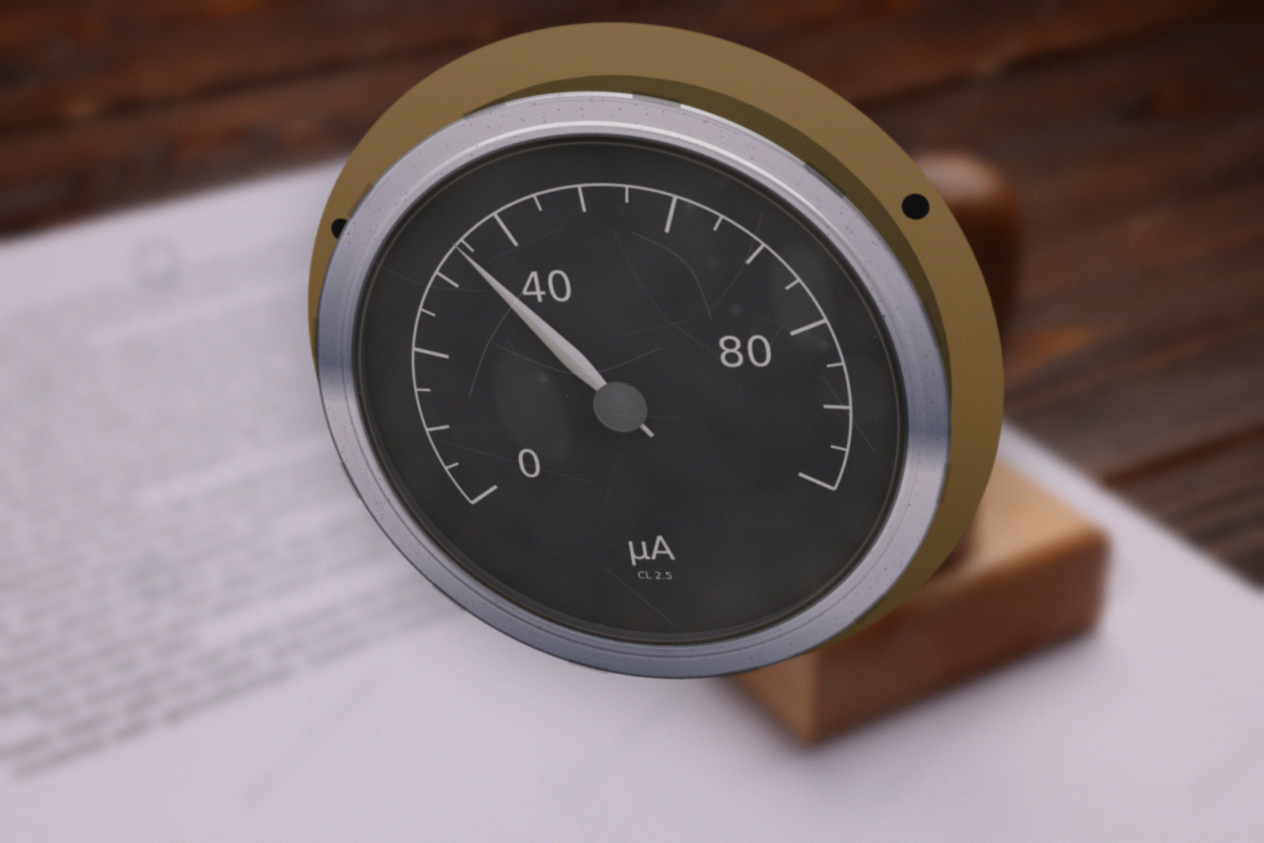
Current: 35 µA
